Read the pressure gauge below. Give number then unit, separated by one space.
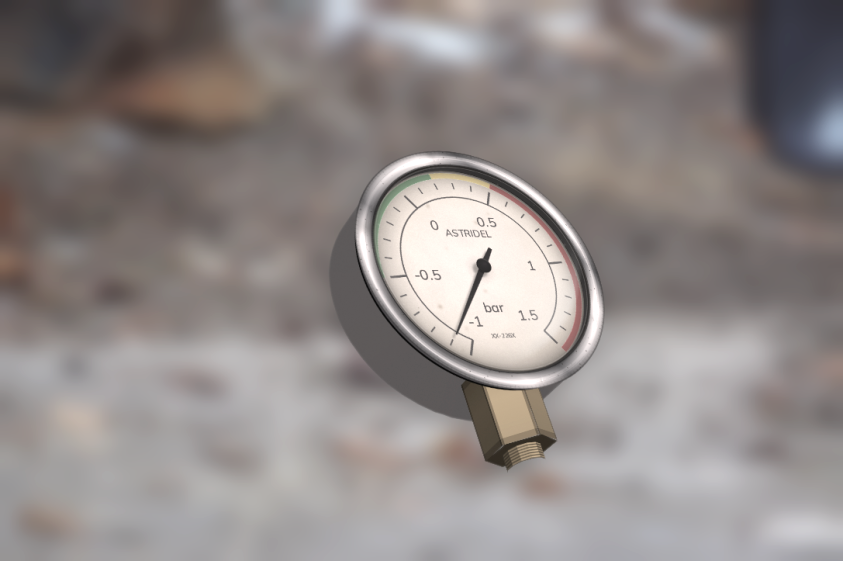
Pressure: -0.9 bar
